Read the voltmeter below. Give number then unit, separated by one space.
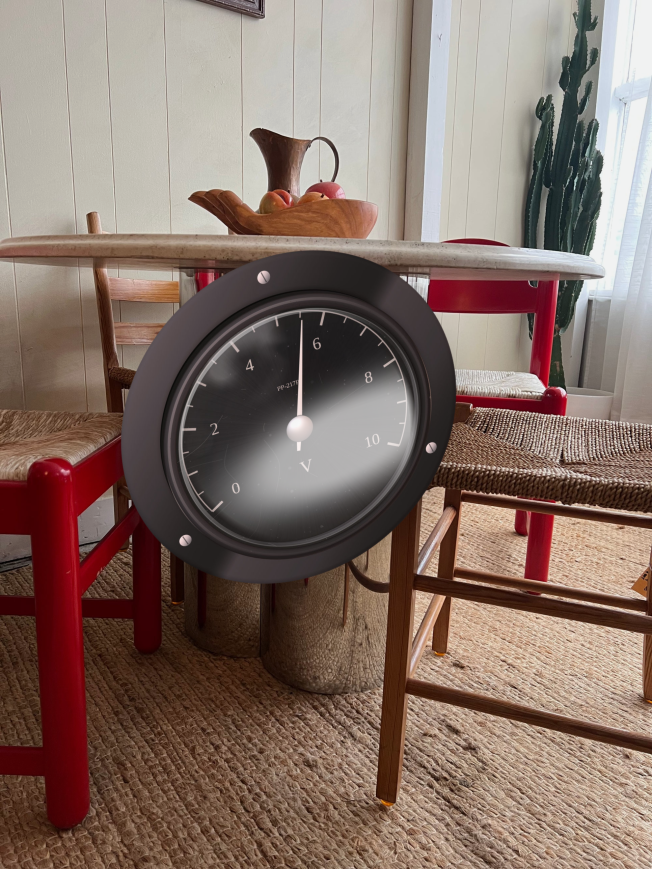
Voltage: 5.5 V
